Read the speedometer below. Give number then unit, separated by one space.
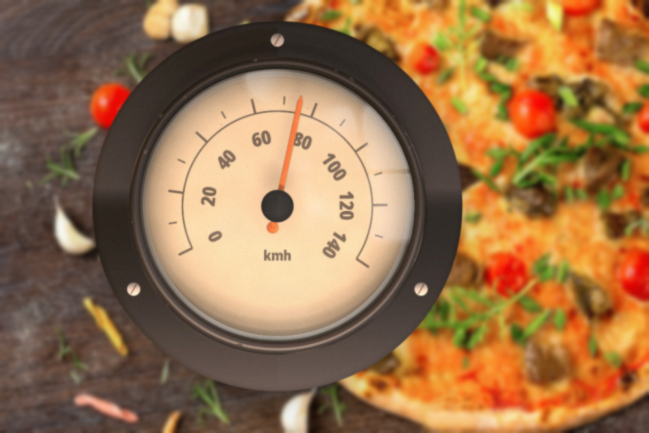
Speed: 75 km/h
